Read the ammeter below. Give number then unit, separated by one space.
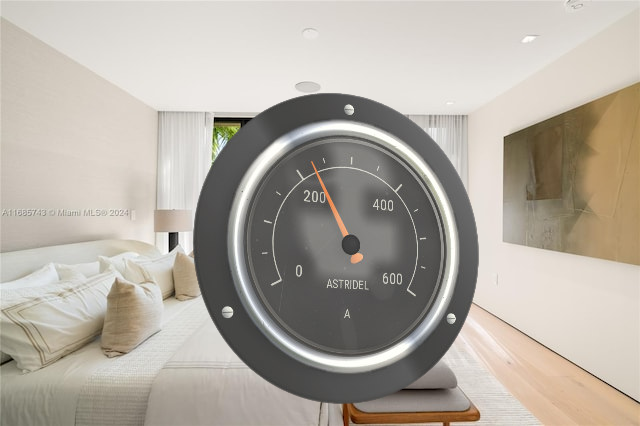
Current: 225 A
